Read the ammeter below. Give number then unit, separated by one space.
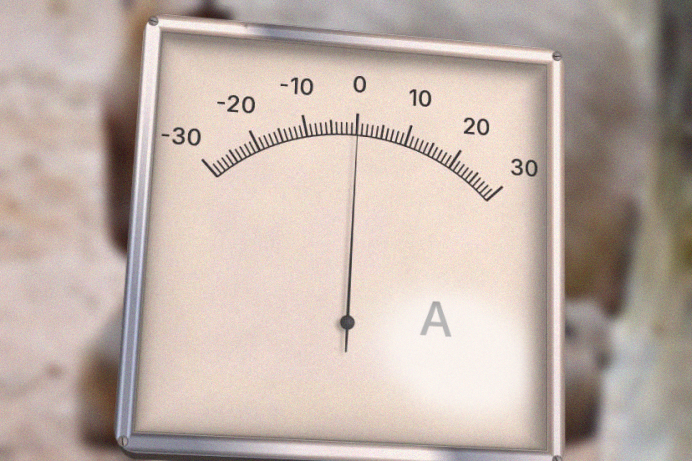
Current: 0 A
